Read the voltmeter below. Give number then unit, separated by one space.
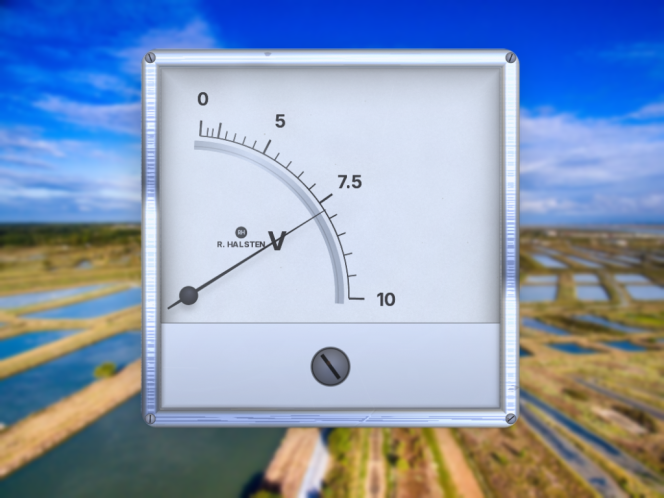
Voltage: 7.75 V
